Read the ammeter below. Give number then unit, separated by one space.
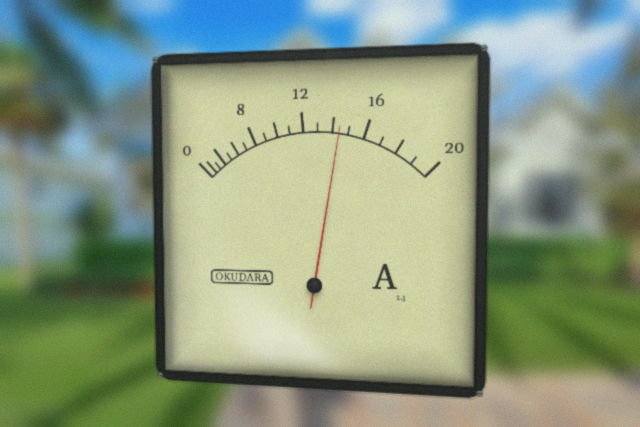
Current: 14.5 A
